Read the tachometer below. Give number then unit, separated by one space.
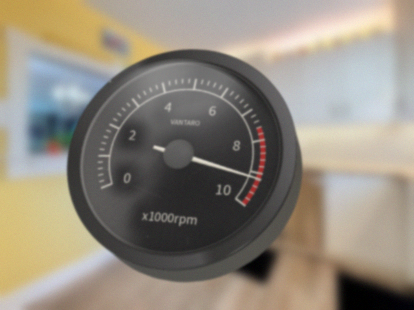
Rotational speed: 9200 rpm
